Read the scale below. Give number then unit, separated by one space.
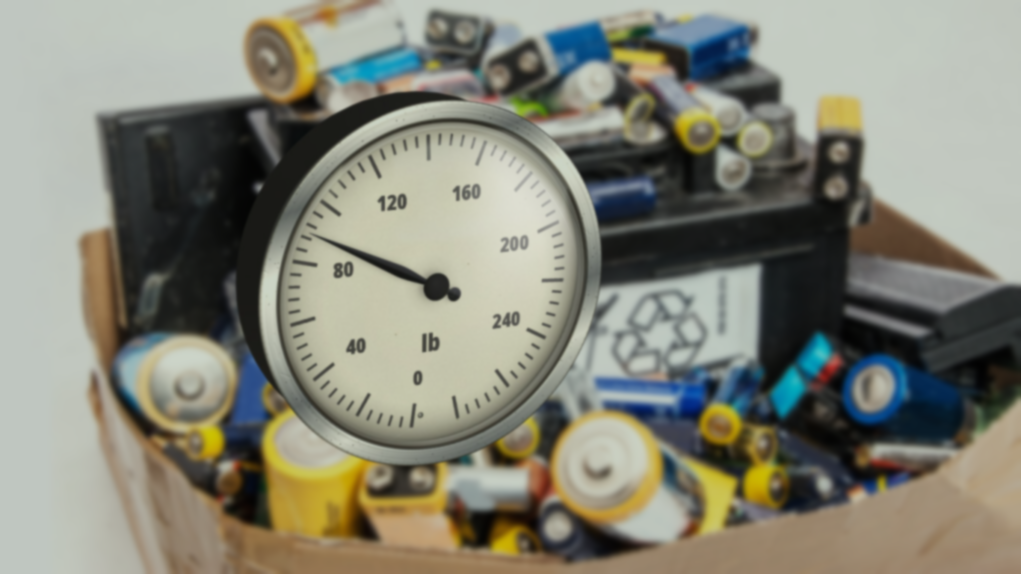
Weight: 90 lb
